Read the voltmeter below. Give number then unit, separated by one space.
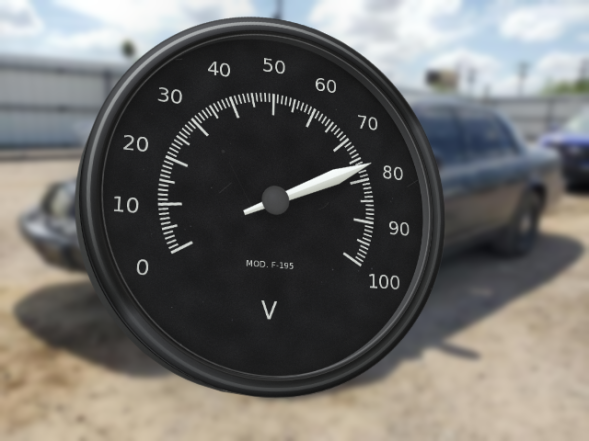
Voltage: 77 V
